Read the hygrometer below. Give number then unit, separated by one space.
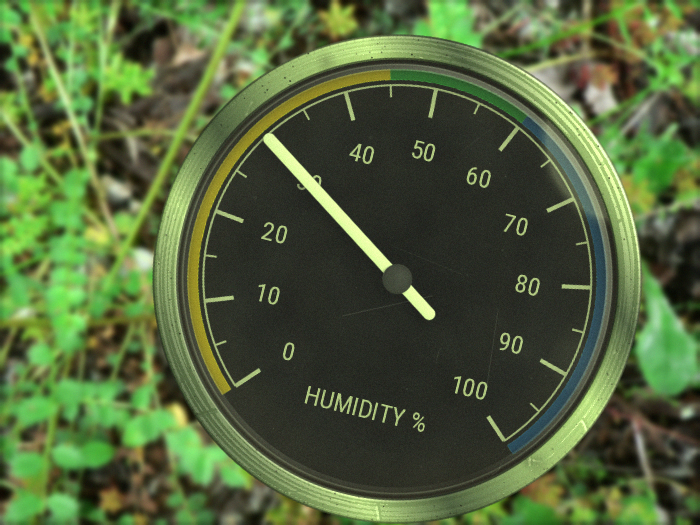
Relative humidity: 30 %
